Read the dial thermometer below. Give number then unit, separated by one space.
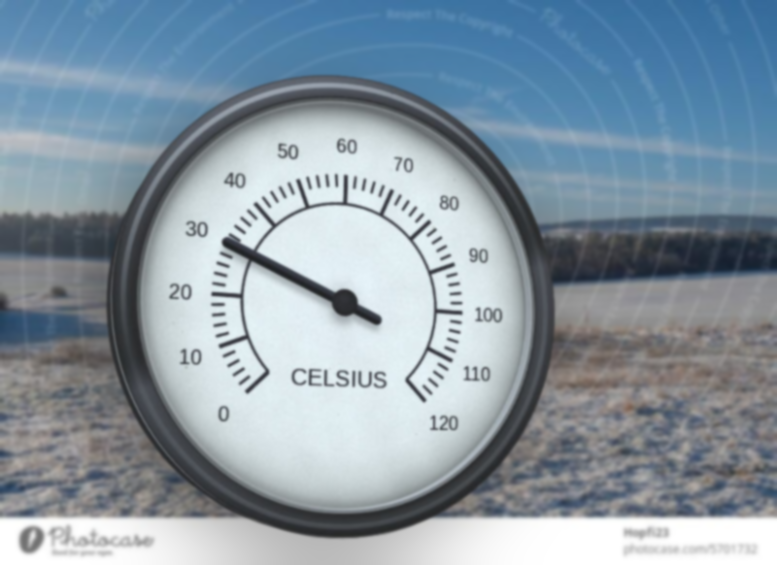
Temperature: 30 °C
